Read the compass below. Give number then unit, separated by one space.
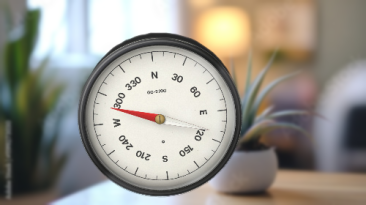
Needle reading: 290 °
